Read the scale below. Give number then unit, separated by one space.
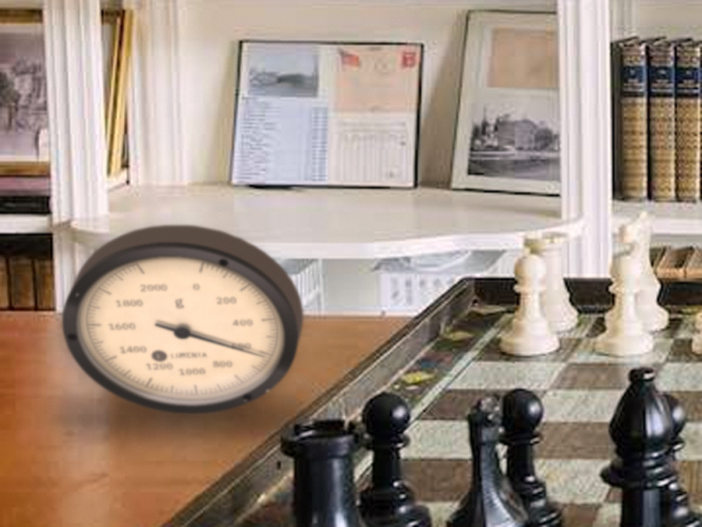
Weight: 600 g
